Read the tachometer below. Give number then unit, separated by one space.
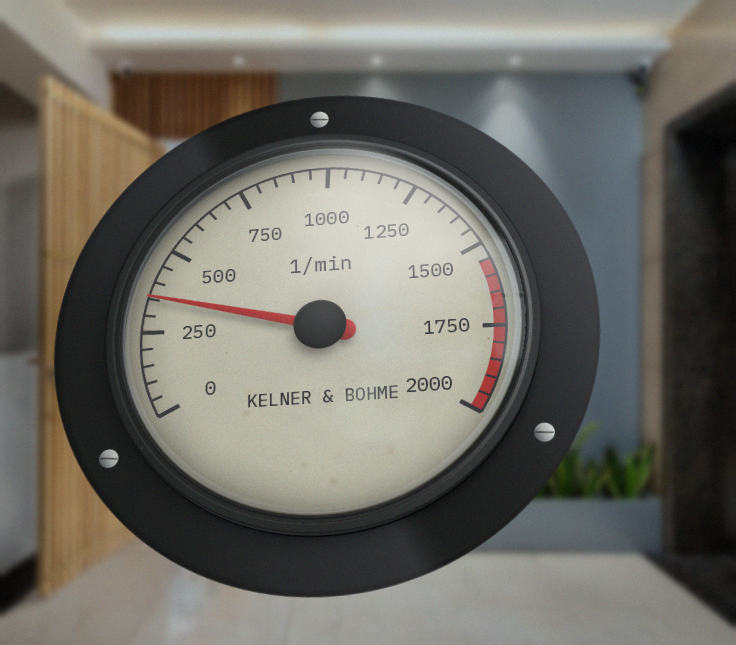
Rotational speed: 350 rpm
